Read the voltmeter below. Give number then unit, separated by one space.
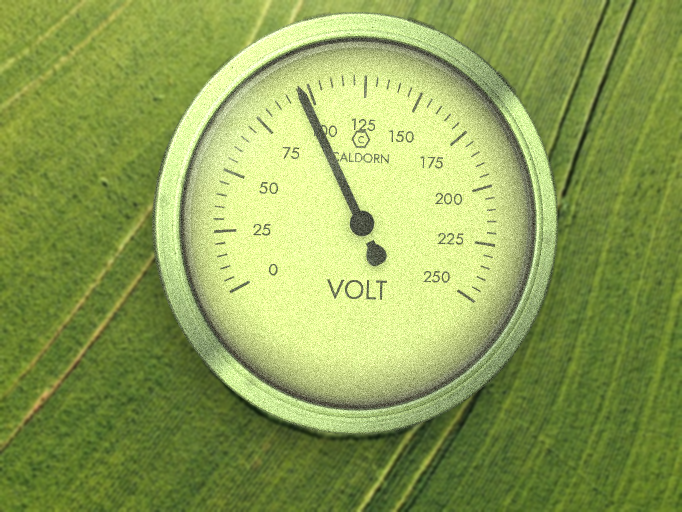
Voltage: 95 V
